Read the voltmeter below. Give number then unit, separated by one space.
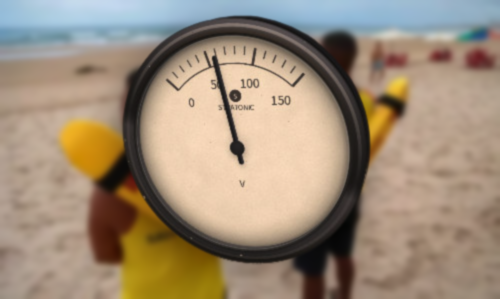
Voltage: 60 V
